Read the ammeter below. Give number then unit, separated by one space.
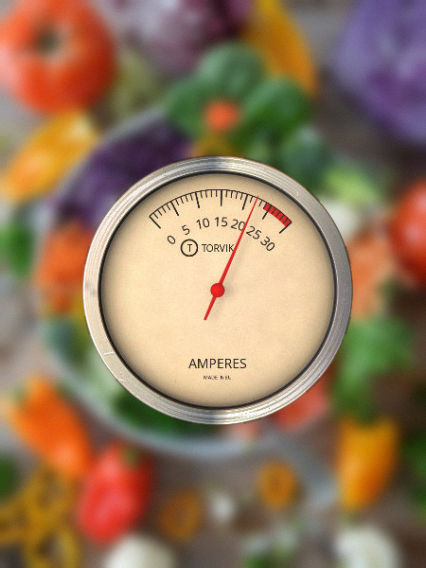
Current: 22 A
